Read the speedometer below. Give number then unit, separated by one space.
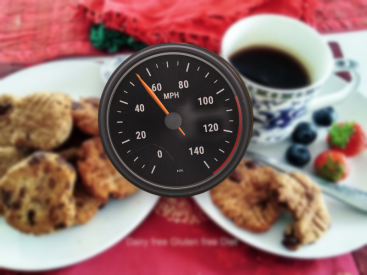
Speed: 55 mph
